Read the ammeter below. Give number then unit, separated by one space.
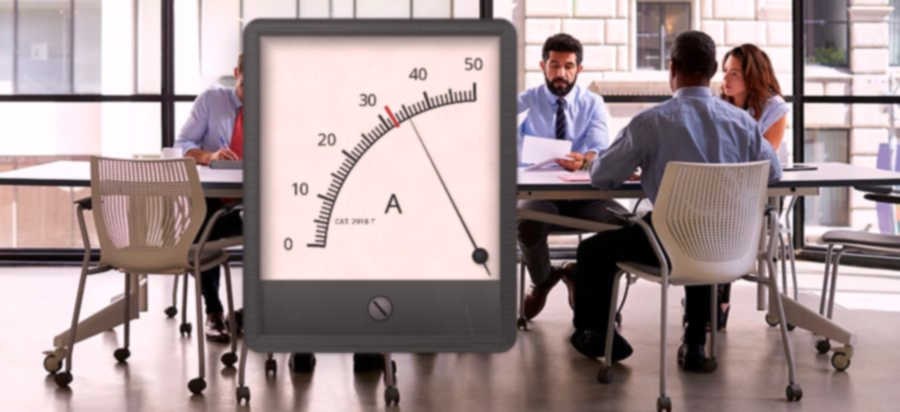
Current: 35 A
